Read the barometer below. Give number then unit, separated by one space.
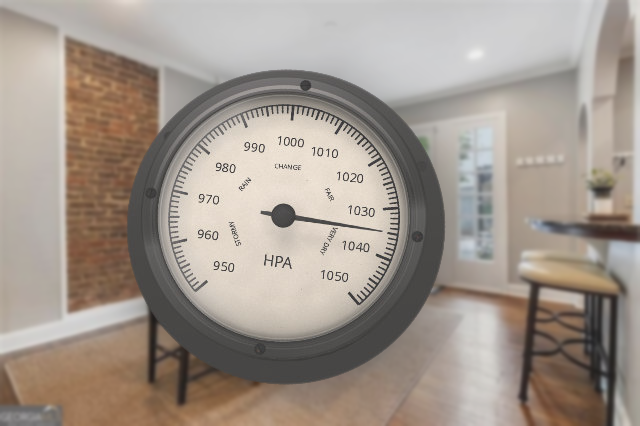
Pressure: 1035 hPa
